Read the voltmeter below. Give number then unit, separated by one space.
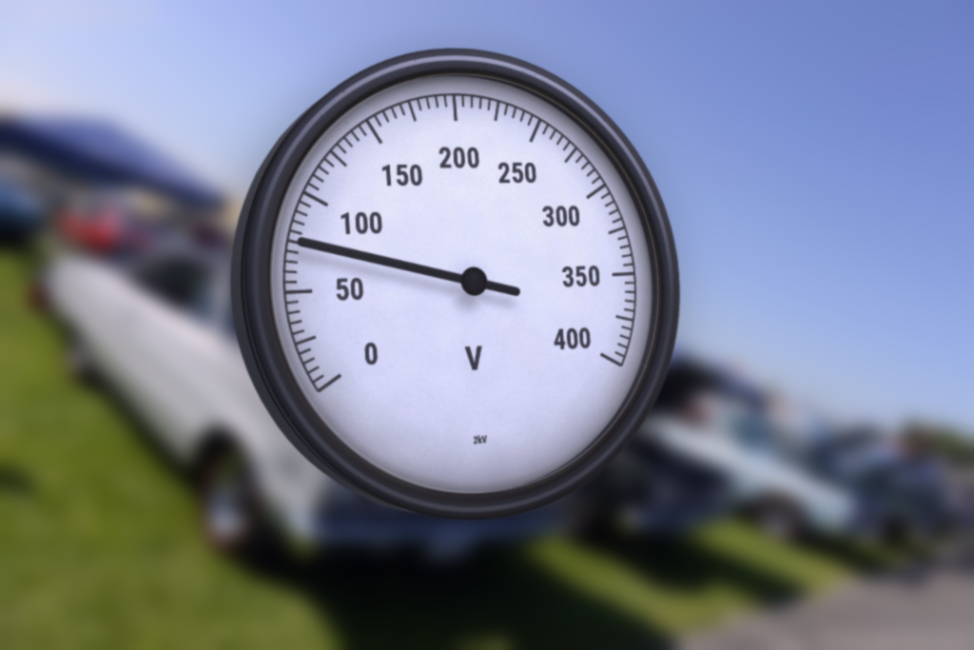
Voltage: 75 V
